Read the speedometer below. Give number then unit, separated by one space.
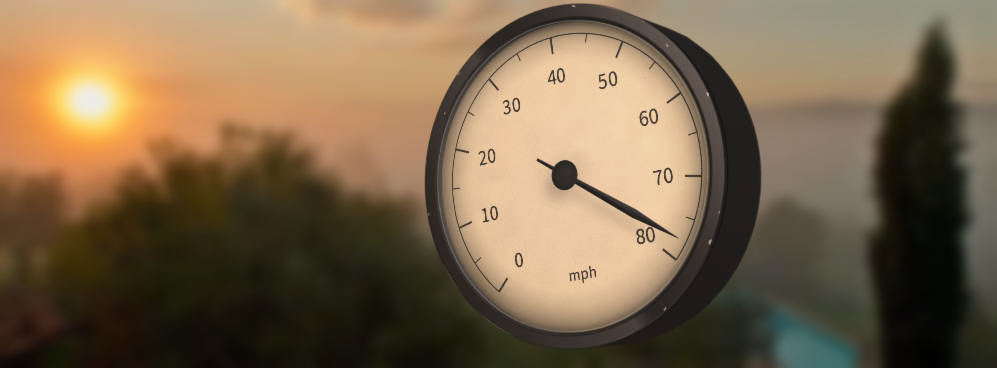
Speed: 77.5 mph
